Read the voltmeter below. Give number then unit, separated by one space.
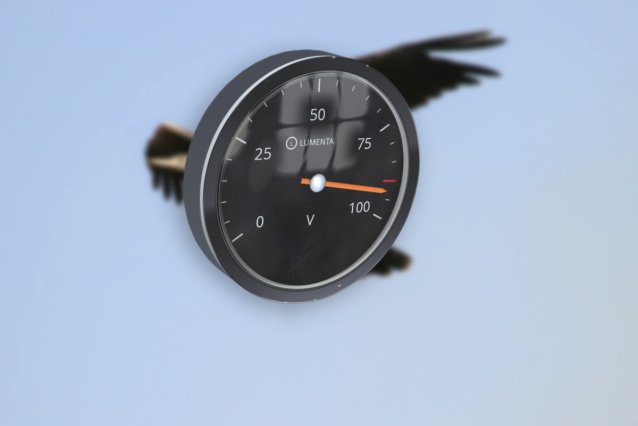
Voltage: 92.5 V
